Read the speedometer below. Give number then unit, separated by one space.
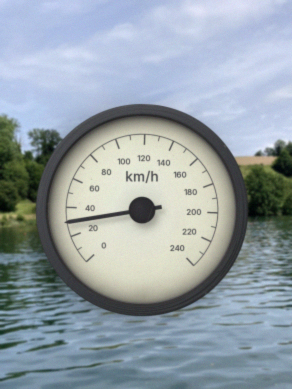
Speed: 30 km/h
